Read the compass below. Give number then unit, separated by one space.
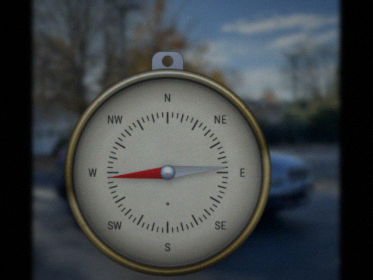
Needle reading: 265 °
